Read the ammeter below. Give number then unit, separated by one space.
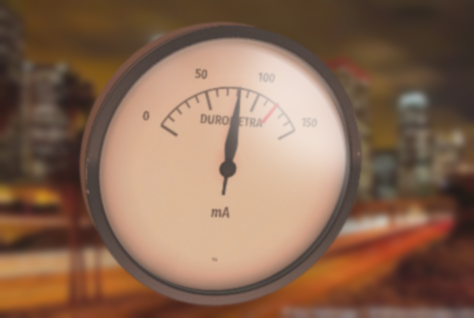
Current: 80 mA
